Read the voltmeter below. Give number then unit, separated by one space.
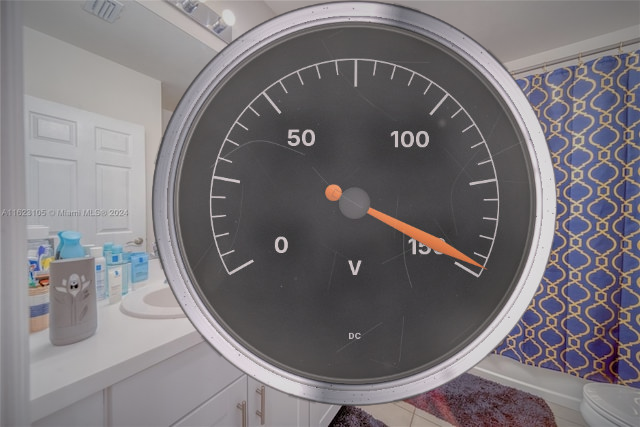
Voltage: 147.5 V
